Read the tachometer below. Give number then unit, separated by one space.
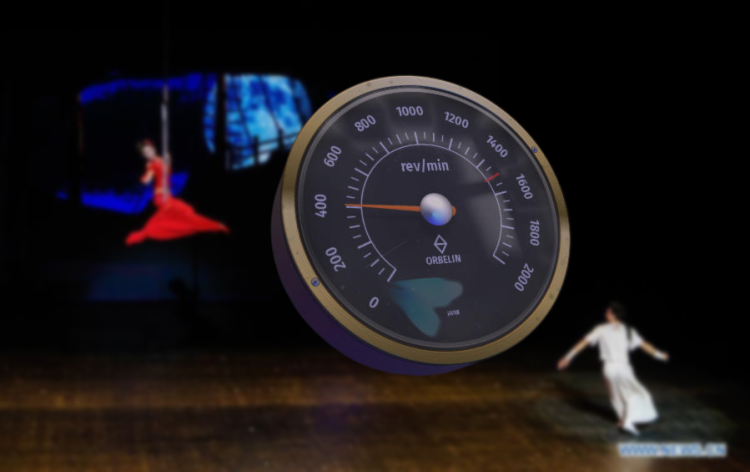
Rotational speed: 400 rpm
